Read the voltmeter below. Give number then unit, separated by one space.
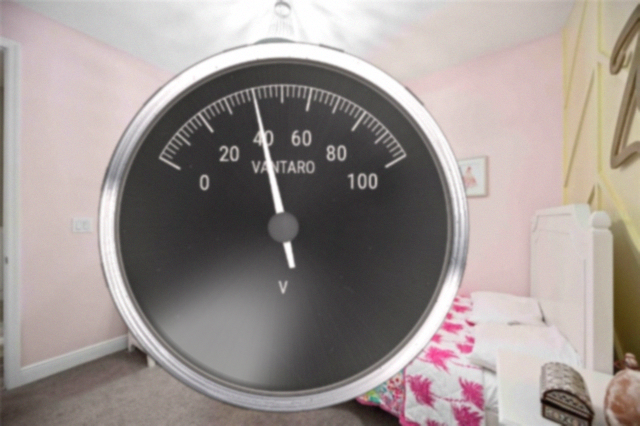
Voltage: 40 V
